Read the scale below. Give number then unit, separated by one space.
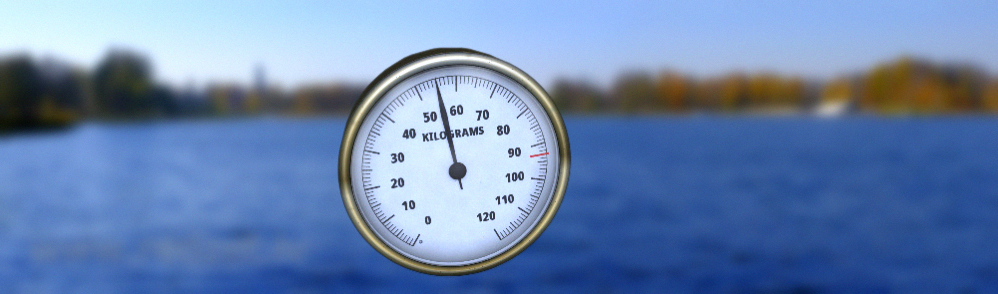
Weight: 55 kg
